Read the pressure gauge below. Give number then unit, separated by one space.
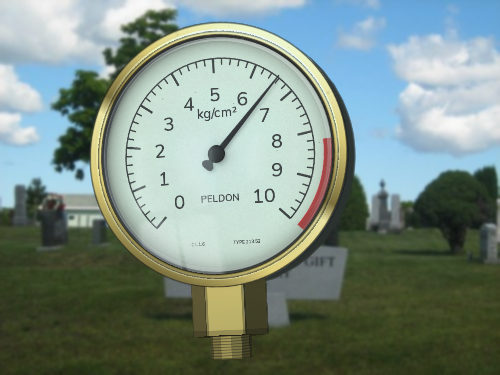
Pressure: 6.6 kg/cm²
